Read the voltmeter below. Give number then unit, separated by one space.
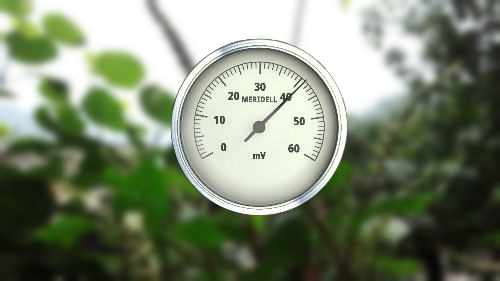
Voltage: 41 mV
